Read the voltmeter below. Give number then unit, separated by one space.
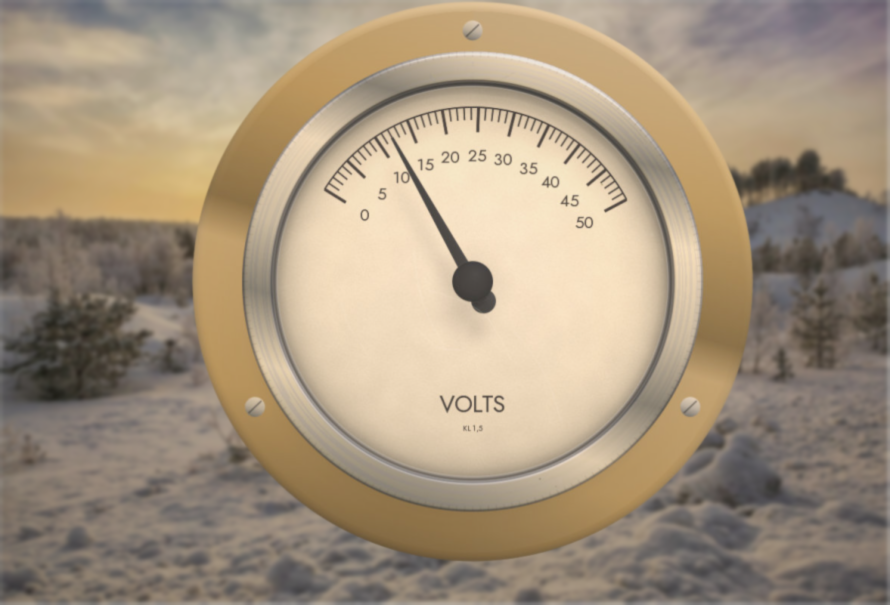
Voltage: 12 V
